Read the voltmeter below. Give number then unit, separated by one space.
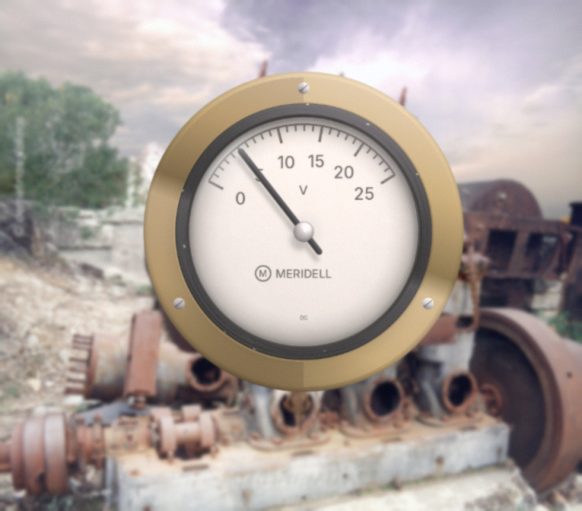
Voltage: 5 V
